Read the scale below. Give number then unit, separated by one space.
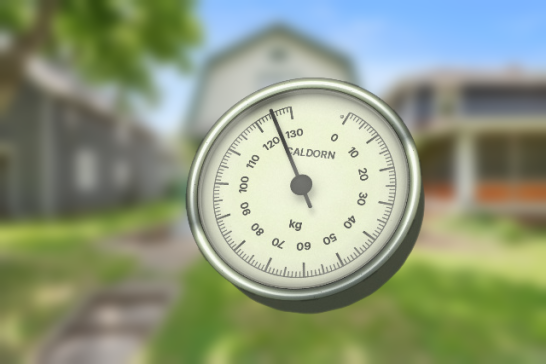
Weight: 125 kg
